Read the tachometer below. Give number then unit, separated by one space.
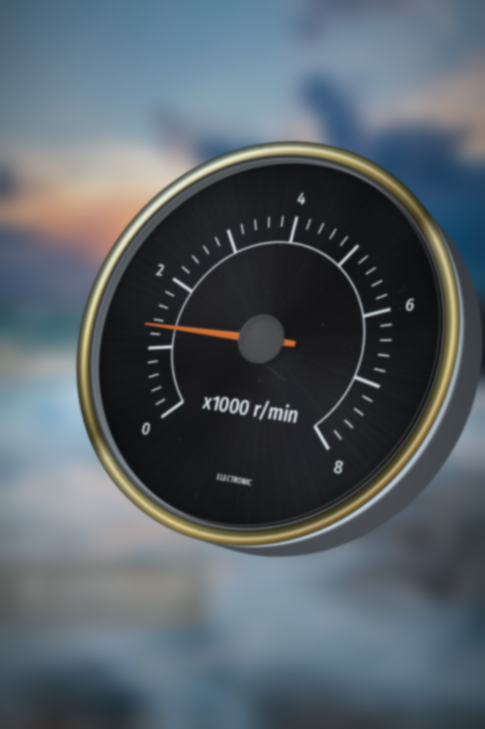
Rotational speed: 1300 rpm
